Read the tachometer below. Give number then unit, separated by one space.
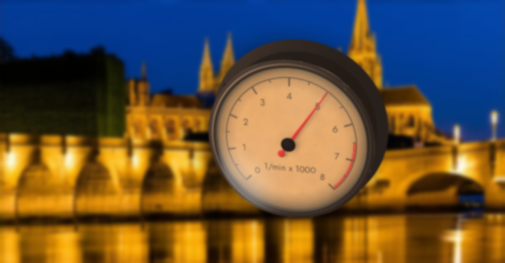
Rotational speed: 5000 rpm
